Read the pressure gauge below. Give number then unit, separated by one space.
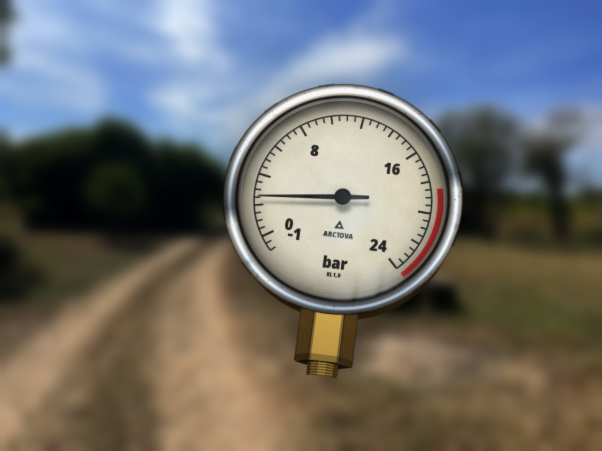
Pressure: 2.5 bar
